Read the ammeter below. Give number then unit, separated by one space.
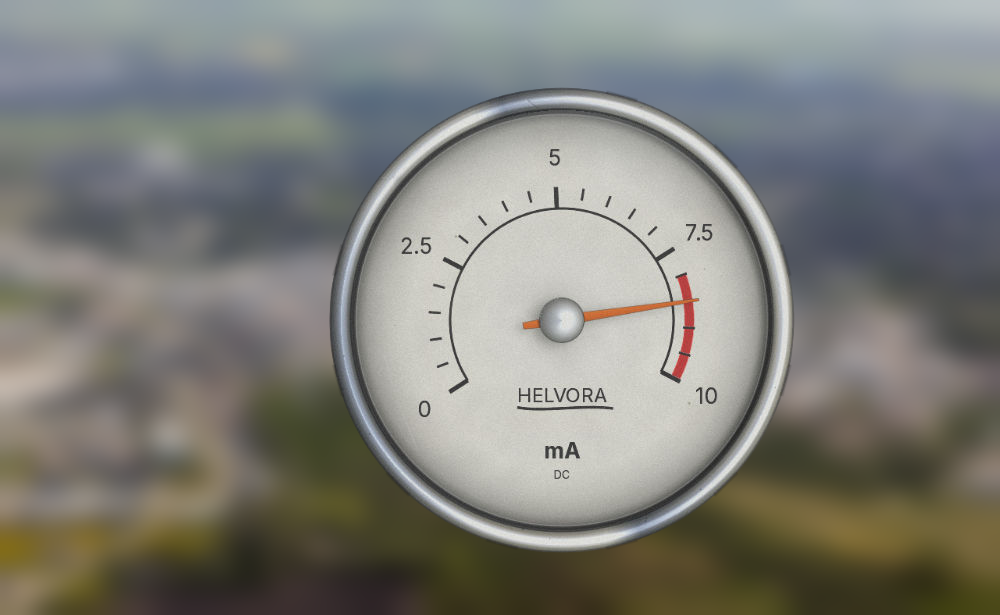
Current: 8.5 mA
